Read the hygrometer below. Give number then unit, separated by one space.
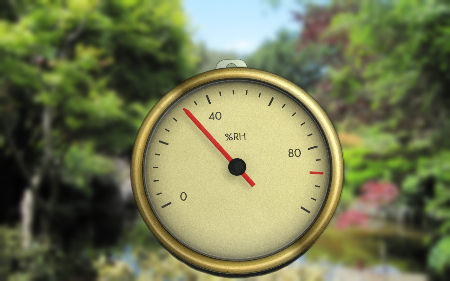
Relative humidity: 32 %
